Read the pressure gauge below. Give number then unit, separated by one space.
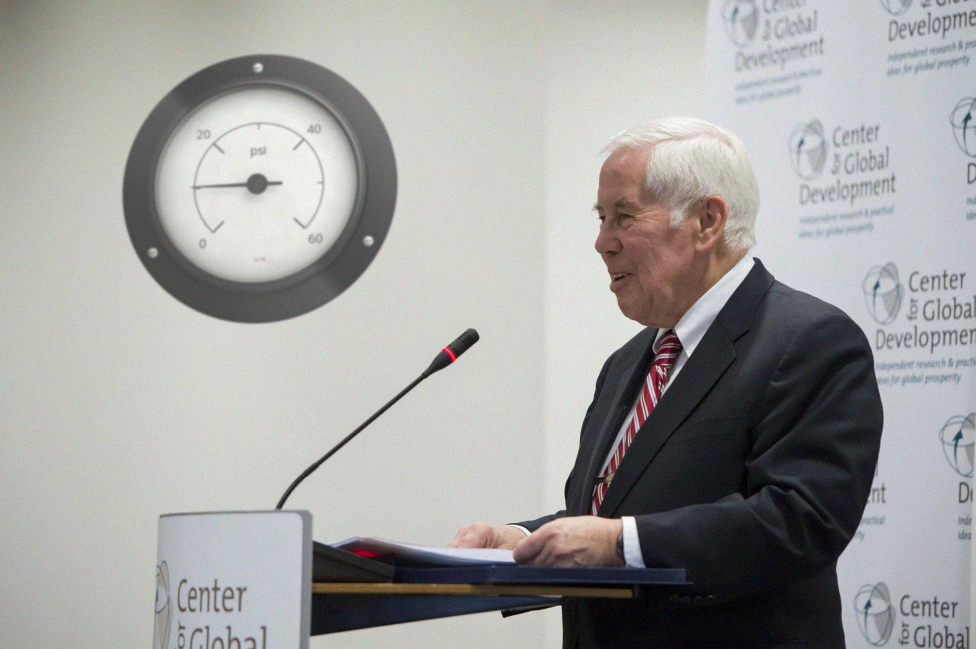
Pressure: 10 psi
